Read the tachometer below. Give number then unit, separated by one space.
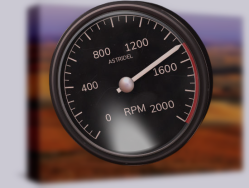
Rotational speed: 1500 rpm
